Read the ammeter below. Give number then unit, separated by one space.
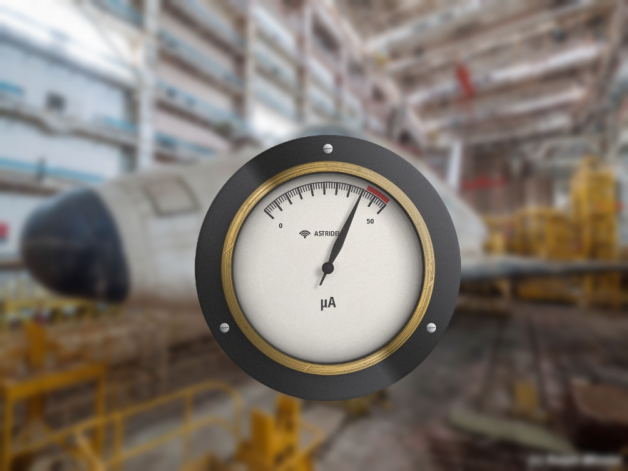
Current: 40 µA
